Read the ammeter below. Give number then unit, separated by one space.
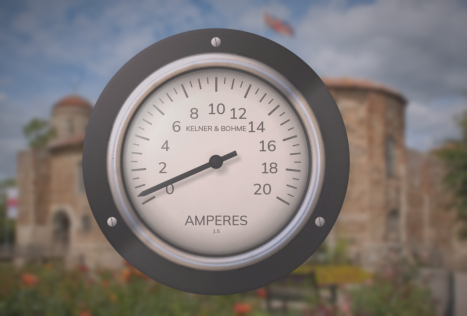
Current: 0.5 A
